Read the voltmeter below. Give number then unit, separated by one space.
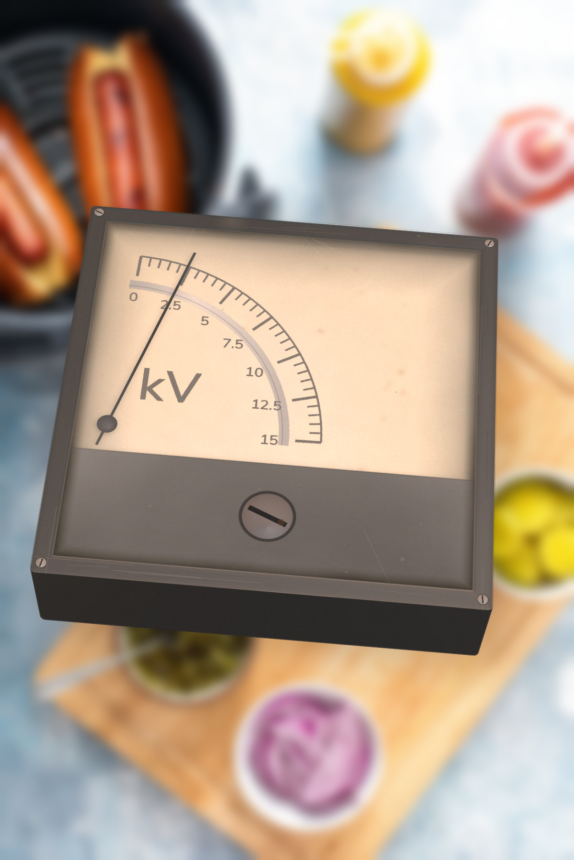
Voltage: 2.5 kV
